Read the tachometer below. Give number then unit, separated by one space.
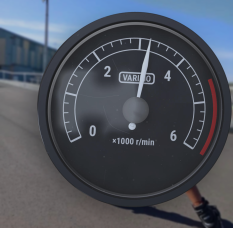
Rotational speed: 3200 rpm
